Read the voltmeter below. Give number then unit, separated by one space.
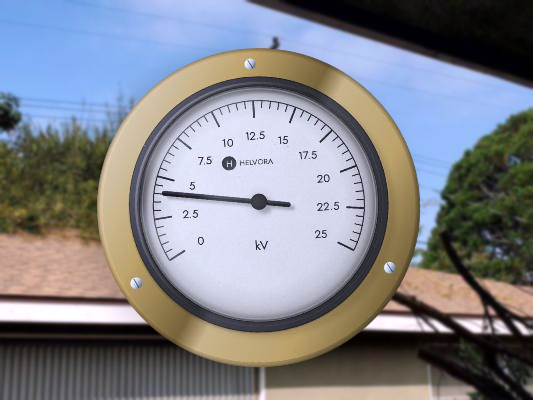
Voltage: 4 kV
